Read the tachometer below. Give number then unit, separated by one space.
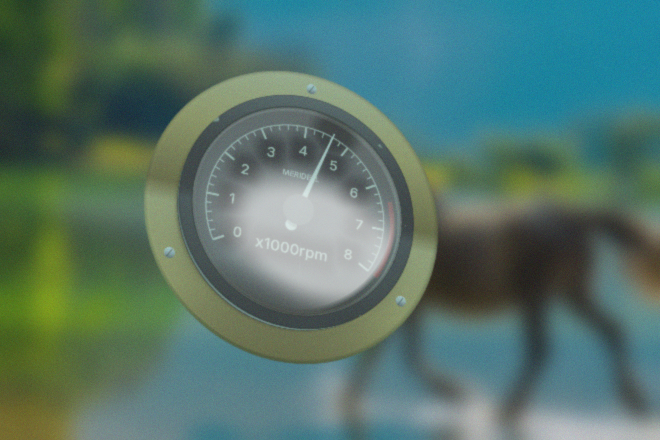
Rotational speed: 4600 rpm
